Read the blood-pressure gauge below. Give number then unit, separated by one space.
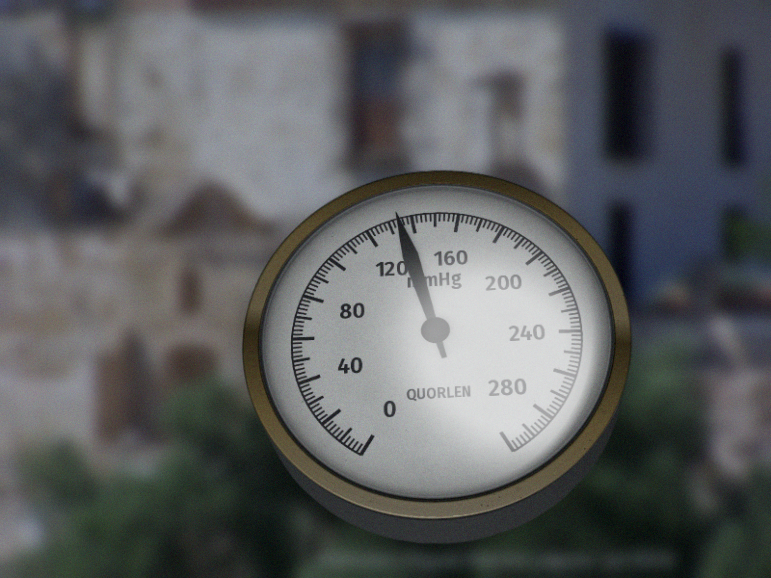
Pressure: 134 mmHg
